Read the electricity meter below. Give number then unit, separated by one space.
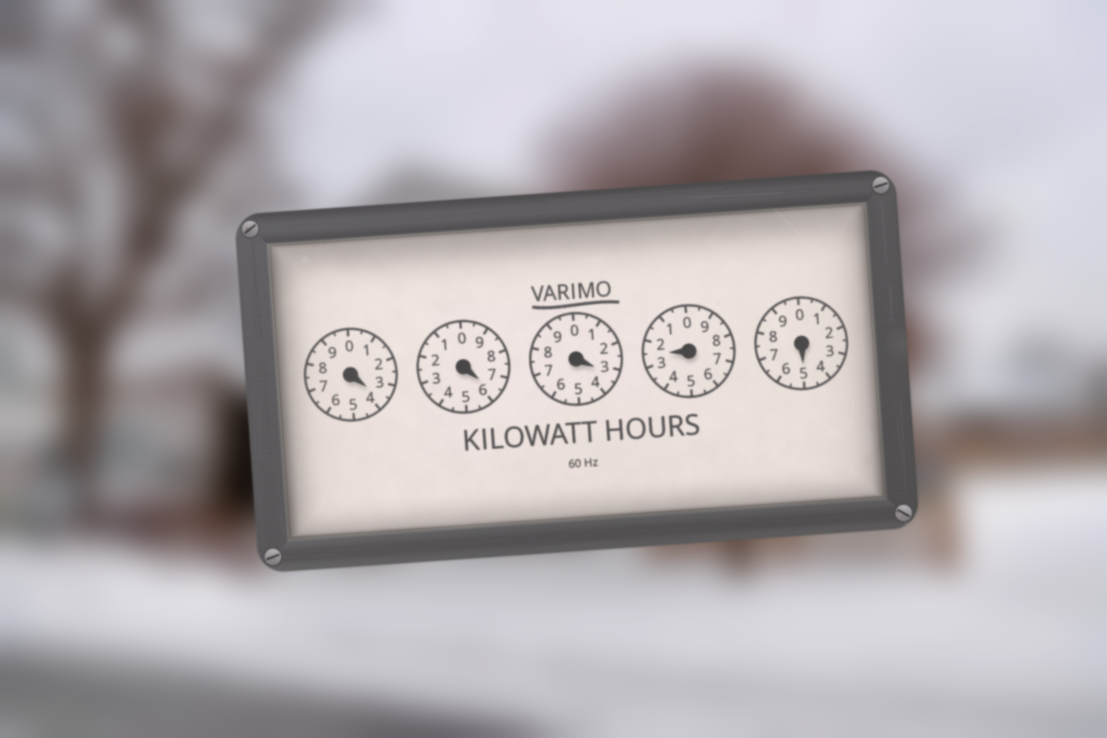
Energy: 36325 kWh
